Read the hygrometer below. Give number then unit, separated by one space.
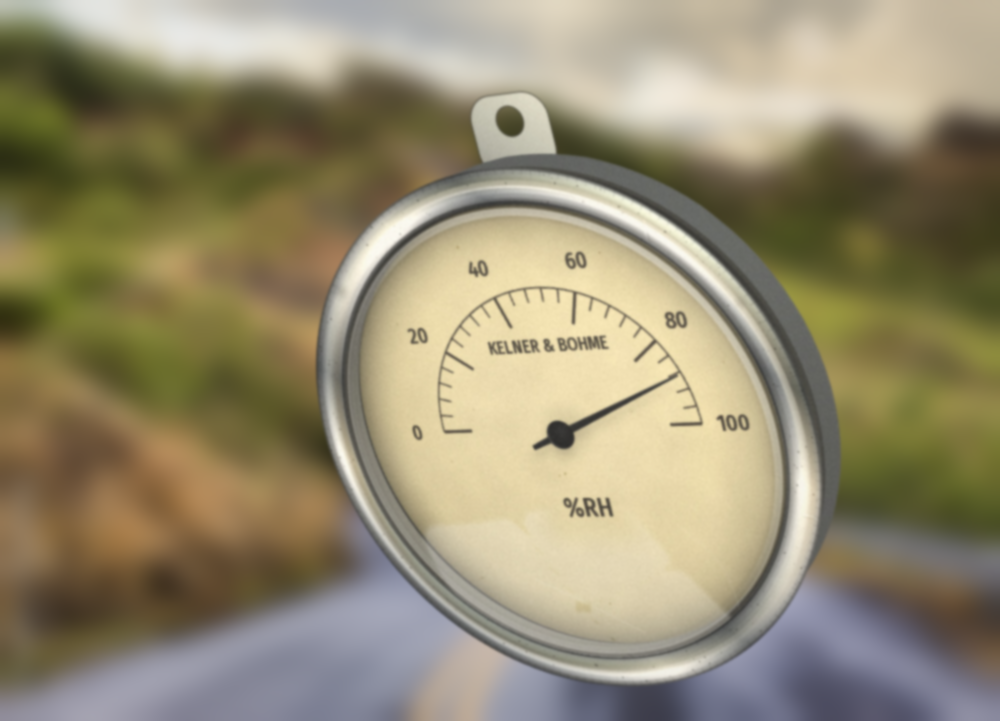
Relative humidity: 88 %
